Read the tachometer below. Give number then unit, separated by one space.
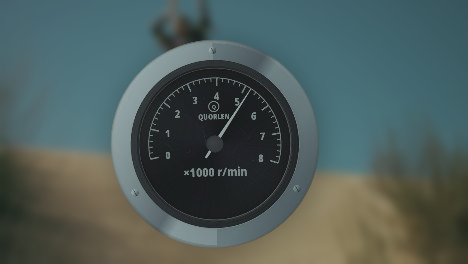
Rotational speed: 5200 rpm
